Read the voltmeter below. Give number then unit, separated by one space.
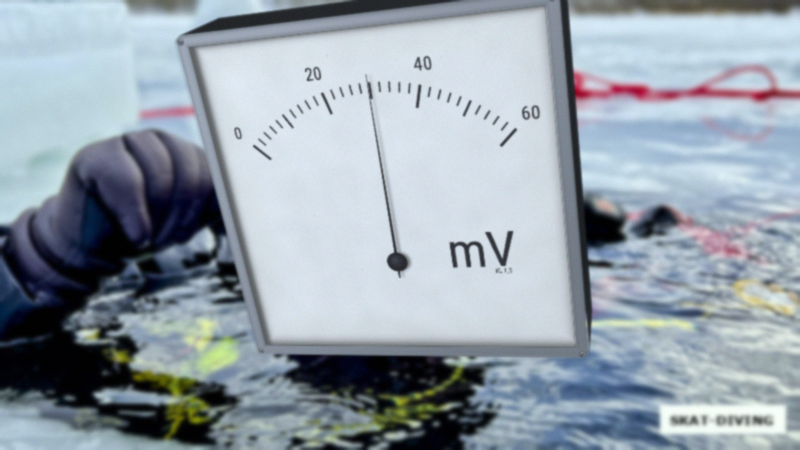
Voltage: 30 mV
